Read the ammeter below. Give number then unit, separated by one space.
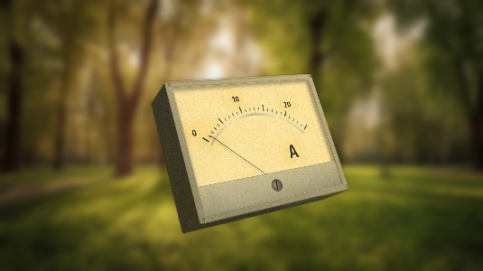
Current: 1 A
